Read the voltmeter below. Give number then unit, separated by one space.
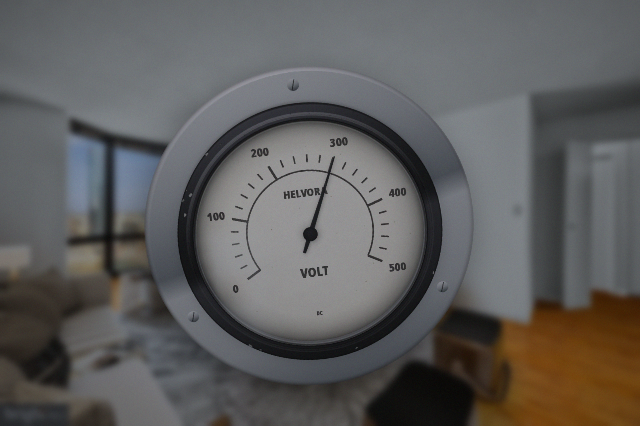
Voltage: 300 V
